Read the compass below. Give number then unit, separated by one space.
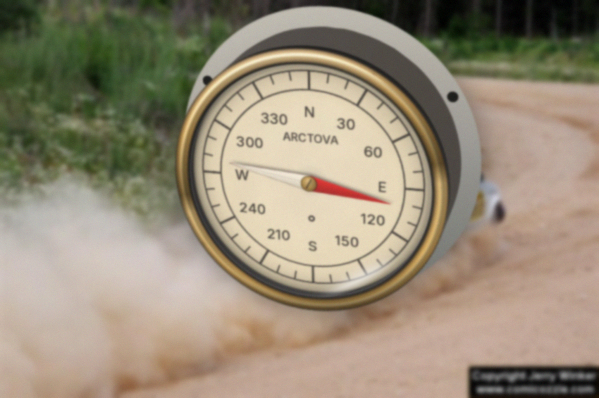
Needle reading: 100 °
